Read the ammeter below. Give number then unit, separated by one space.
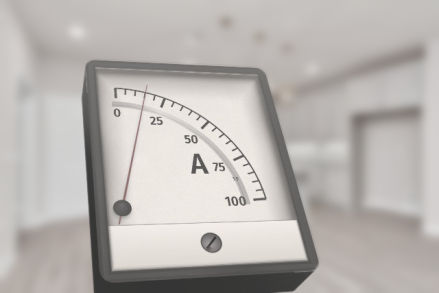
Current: 15 A
